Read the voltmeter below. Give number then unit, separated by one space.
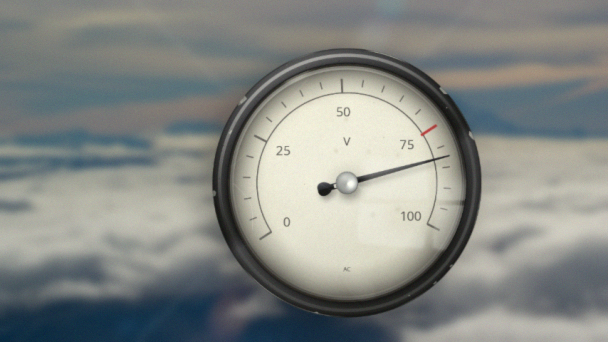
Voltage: 82.5 V
